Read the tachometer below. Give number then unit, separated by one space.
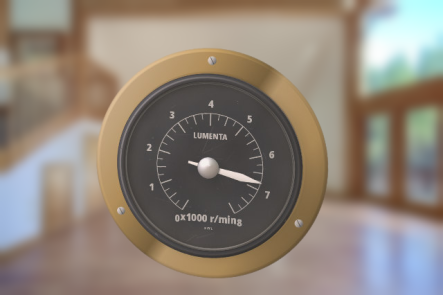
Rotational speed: 6750 rpm
